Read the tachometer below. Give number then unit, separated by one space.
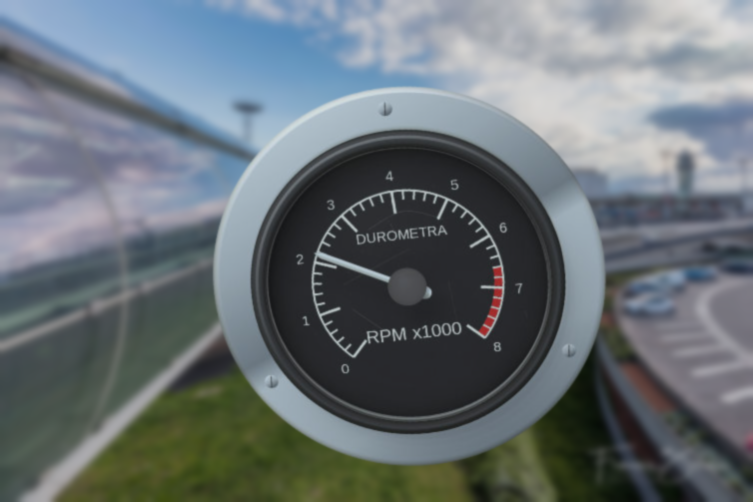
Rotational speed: 2200 rpm
